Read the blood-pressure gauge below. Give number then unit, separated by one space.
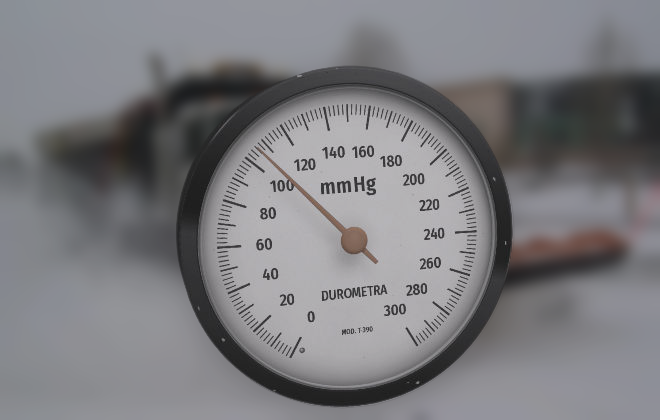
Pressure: 106 mmHg
